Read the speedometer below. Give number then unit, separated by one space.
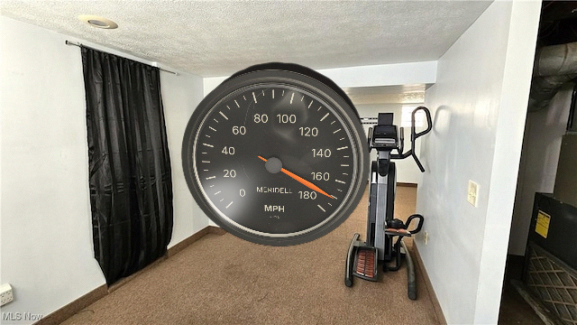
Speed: 170 mph
